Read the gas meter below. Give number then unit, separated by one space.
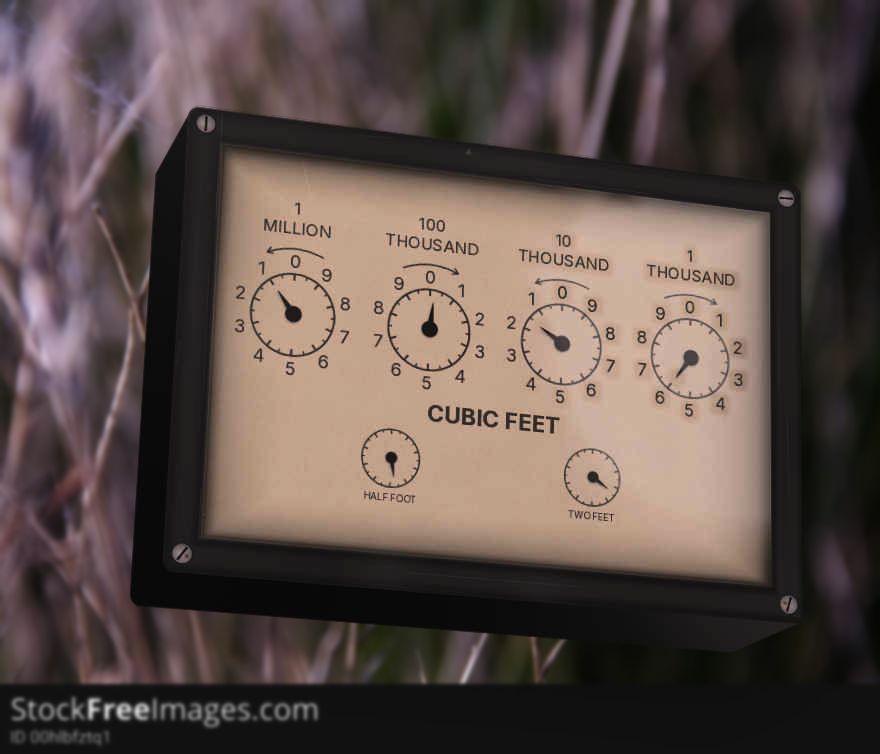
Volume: 101600 ft³
